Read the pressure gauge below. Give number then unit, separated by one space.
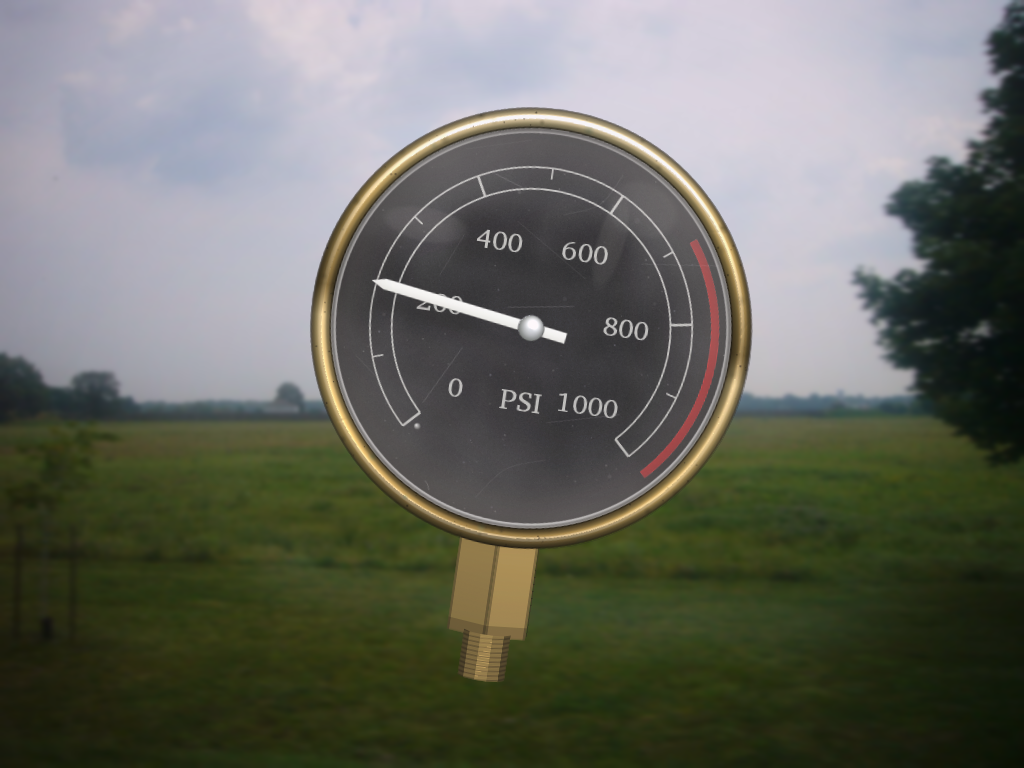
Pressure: 200 psi
